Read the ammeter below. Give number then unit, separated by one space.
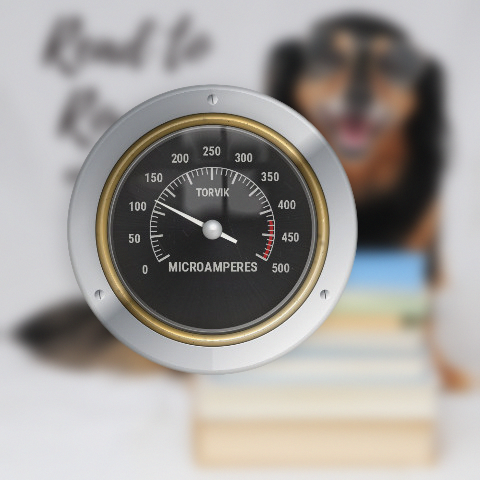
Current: 120 µA
